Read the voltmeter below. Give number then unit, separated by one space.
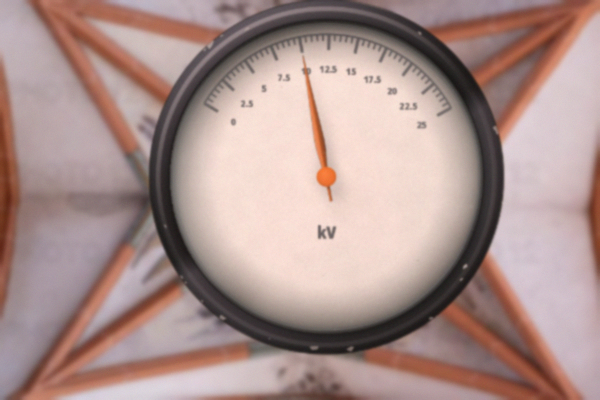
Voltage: 10 kV
